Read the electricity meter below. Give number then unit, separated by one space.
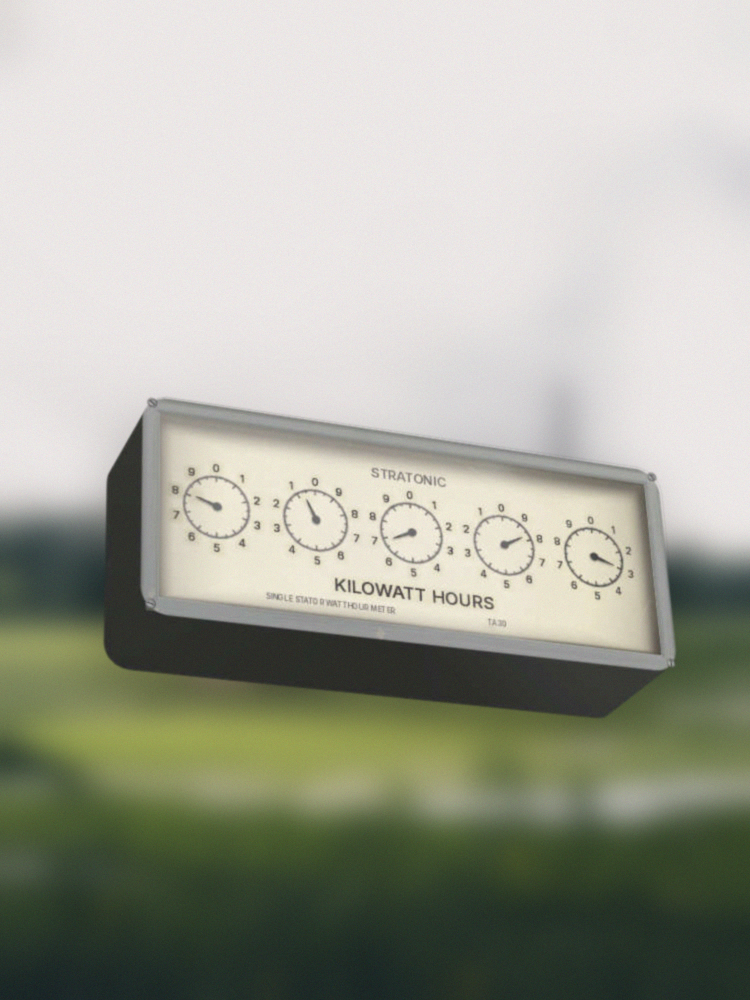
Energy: 80683 kWh
